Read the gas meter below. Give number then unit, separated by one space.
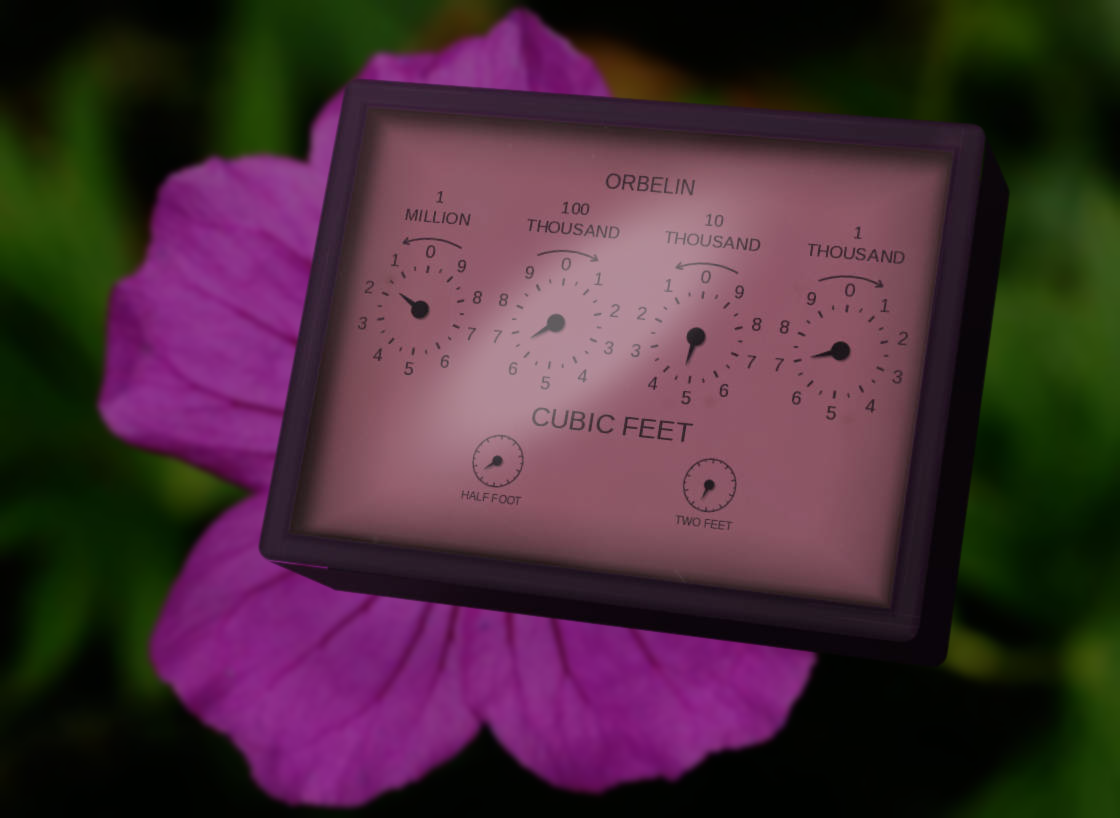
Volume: 164700 ft³
